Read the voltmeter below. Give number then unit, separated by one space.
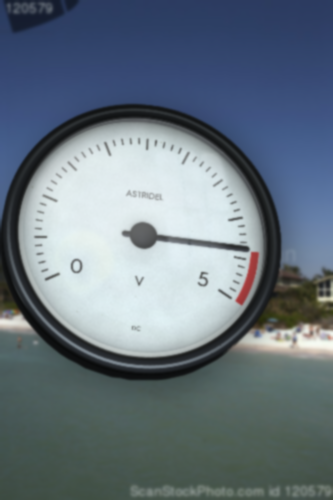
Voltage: 4.4 V
